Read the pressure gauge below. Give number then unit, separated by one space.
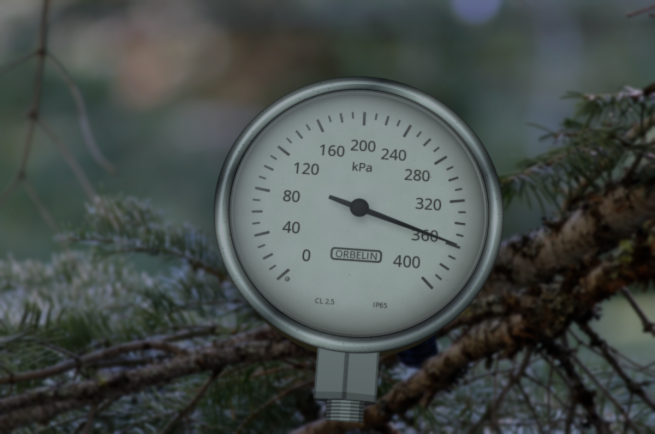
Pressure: 360 kPa
